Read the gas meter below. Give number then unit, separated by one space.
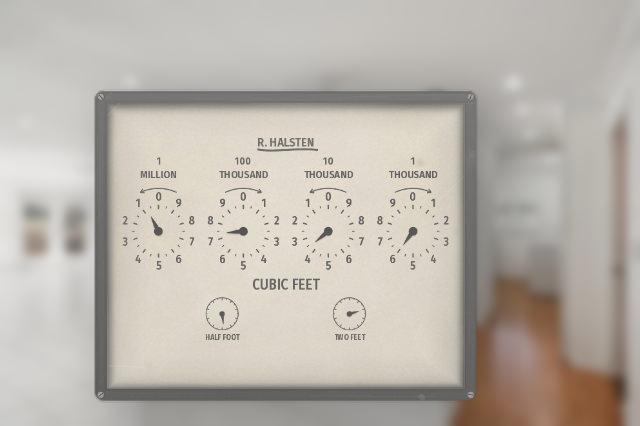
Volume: 73600 ft³
